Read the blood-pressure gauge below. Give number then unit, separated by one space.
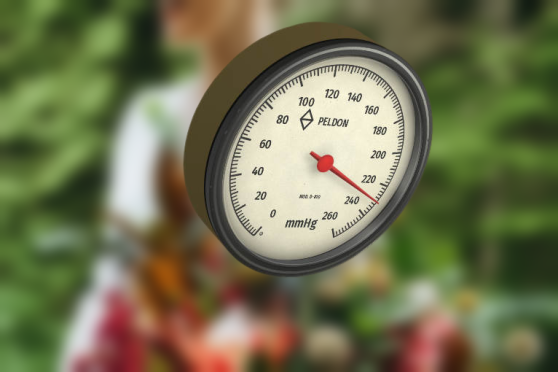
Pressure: 230 mmHg
